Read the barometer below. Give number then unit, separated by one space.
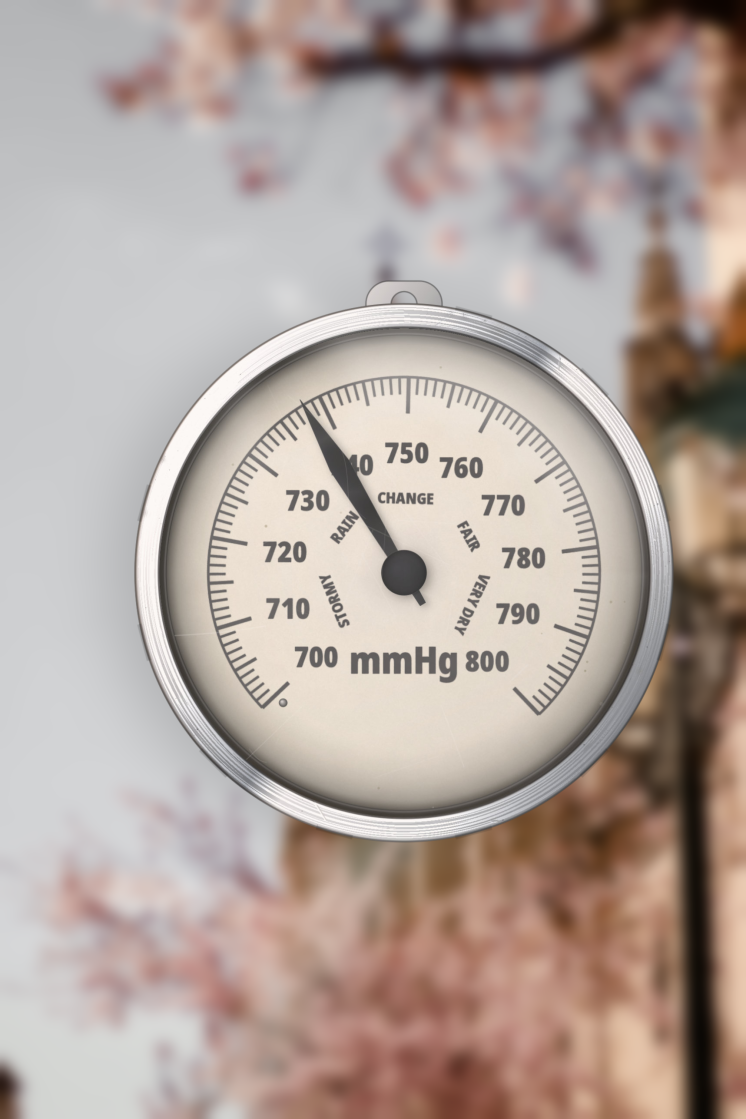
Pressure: 738 mmHg
